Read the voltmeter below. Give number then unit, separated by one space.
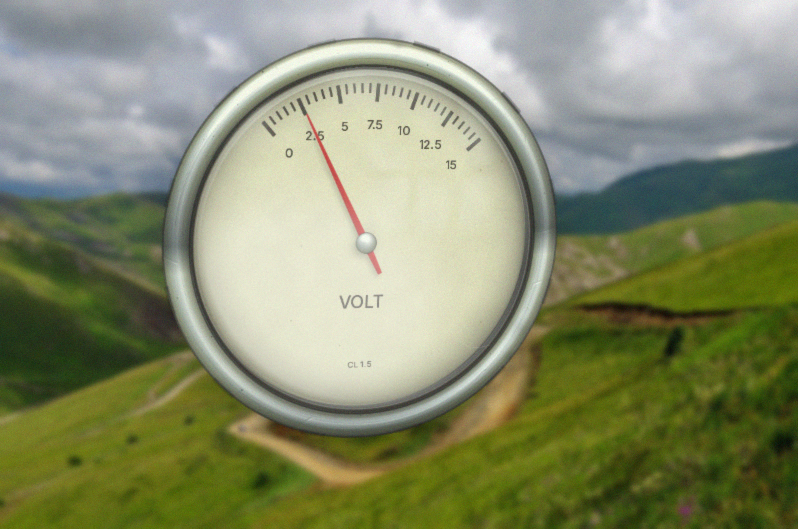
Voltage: 2.5 V
